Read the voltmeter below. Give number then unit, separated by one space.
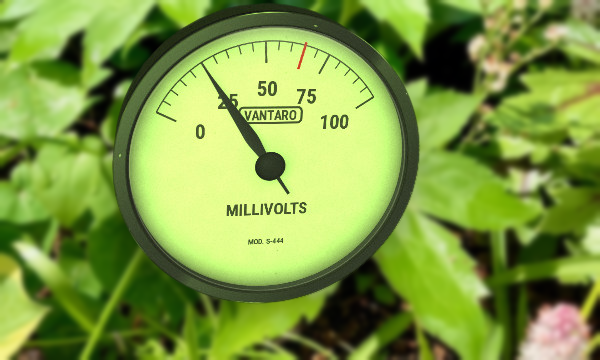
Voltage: 25 mV
